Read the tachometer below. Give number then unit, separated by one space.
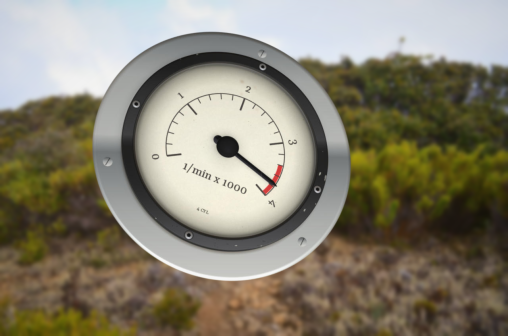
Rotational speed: 3800 rpm
